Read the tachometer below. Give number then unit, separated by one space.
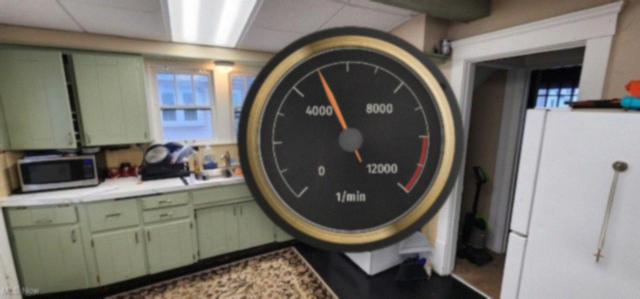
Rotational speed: 5000 rpm
